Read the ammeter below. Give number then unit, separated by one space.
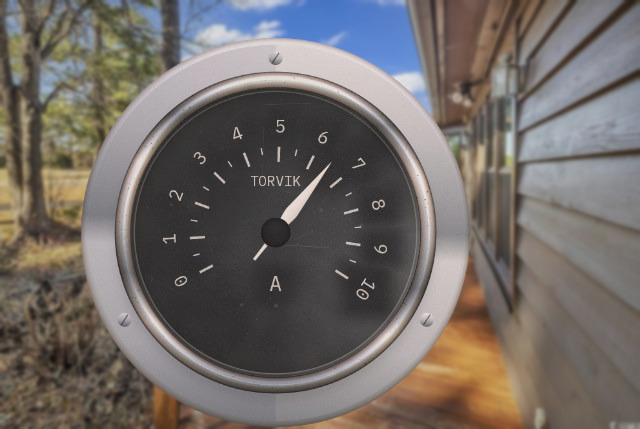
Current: 6.5 A
